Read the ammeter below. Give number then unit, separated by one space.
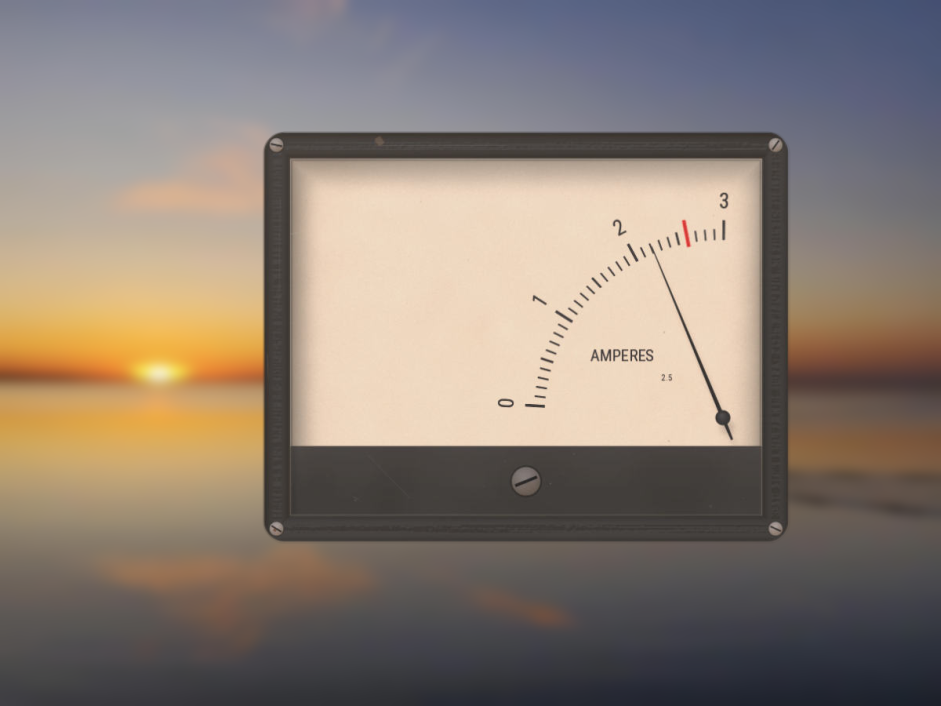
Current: 2.2 A
